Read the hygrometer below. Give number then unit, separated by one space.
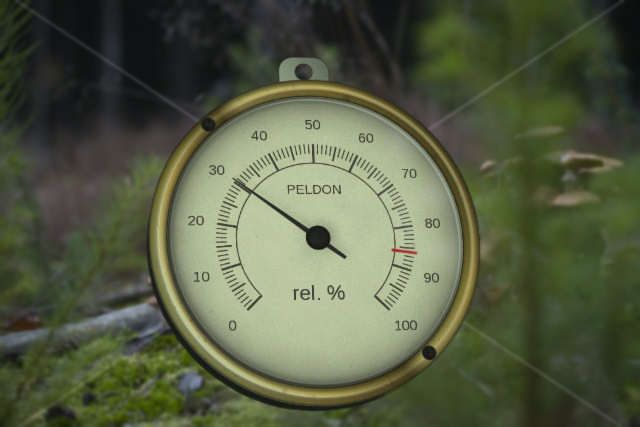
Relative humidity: 30 %
